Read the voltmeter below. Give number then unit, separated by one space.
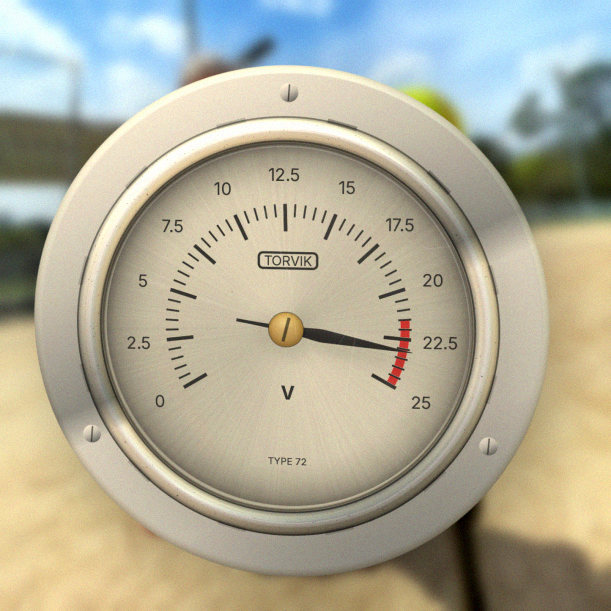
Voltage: 23 V
